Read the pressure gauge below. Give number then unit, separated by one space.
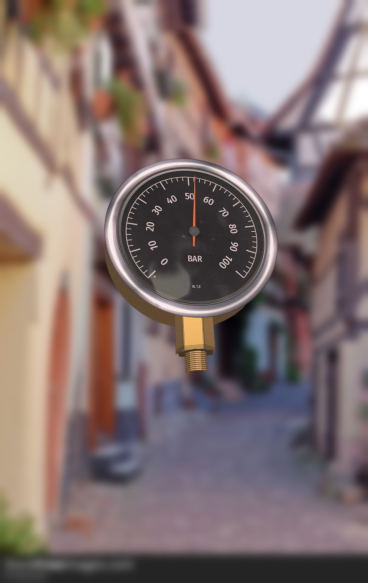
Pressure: 52 bar
